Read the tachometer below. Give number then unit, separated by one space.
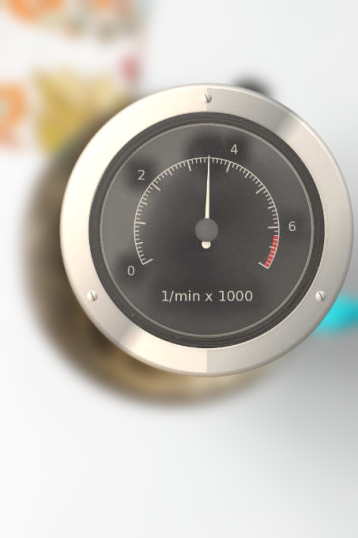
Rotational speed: 3500 rpm
